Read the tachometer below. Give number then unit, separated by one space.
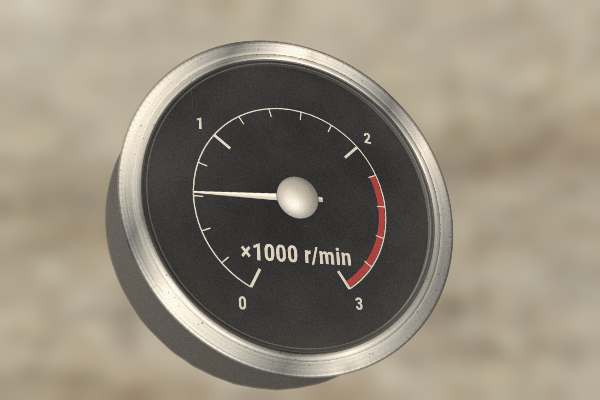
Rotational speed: 600 rpm
